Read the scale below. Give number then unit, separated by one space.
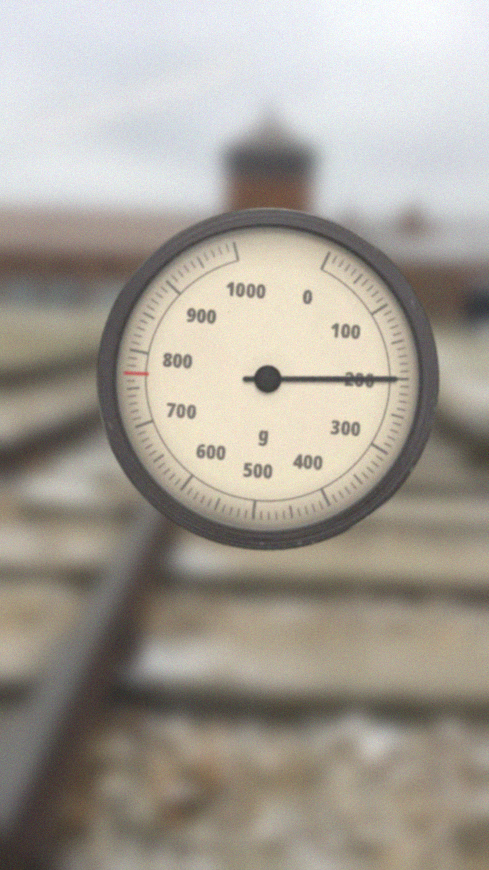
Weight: 200 g
